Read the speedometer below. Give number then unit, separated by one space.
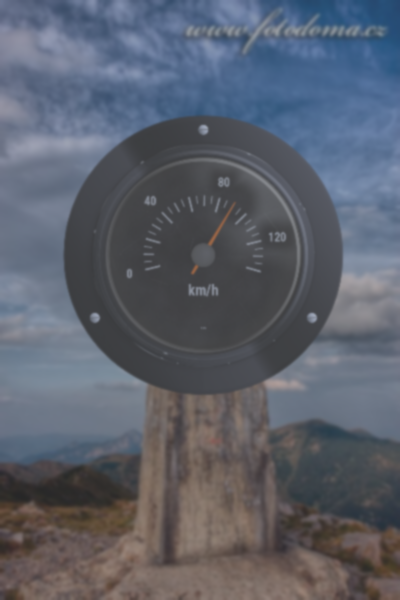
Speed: 90 km/h
